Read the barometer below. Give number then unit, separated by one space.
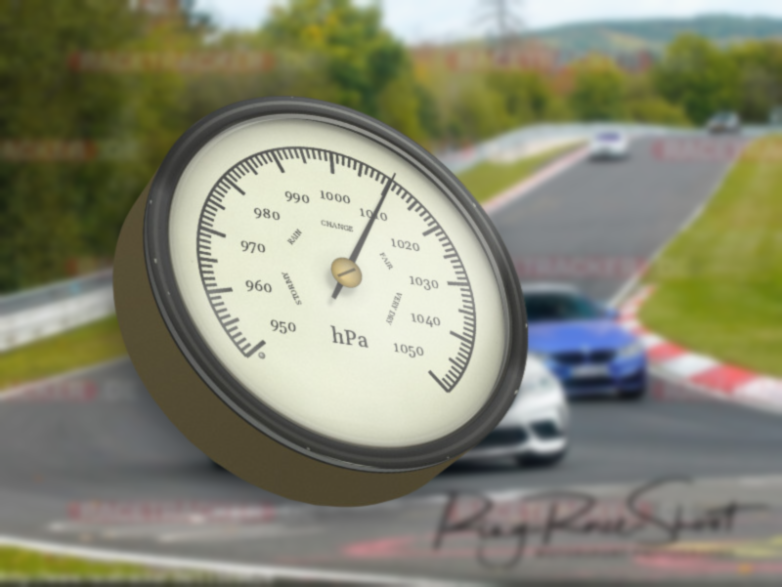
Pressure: 1010 hPa
